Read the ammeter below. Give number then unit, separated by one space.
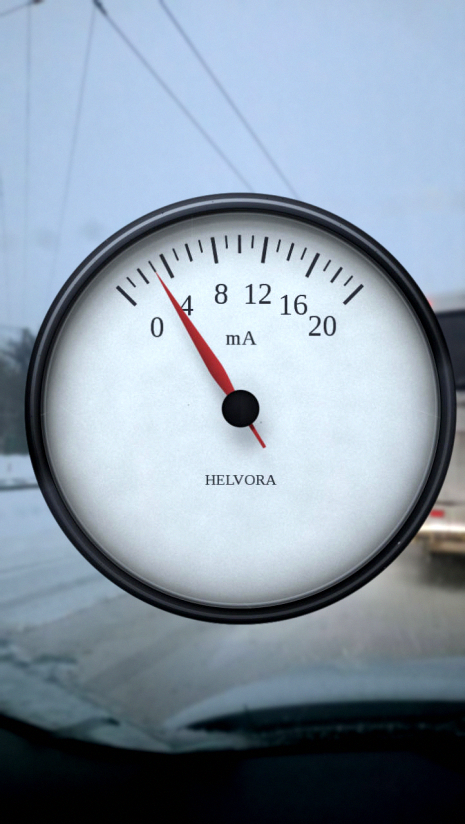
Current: 3 mA
